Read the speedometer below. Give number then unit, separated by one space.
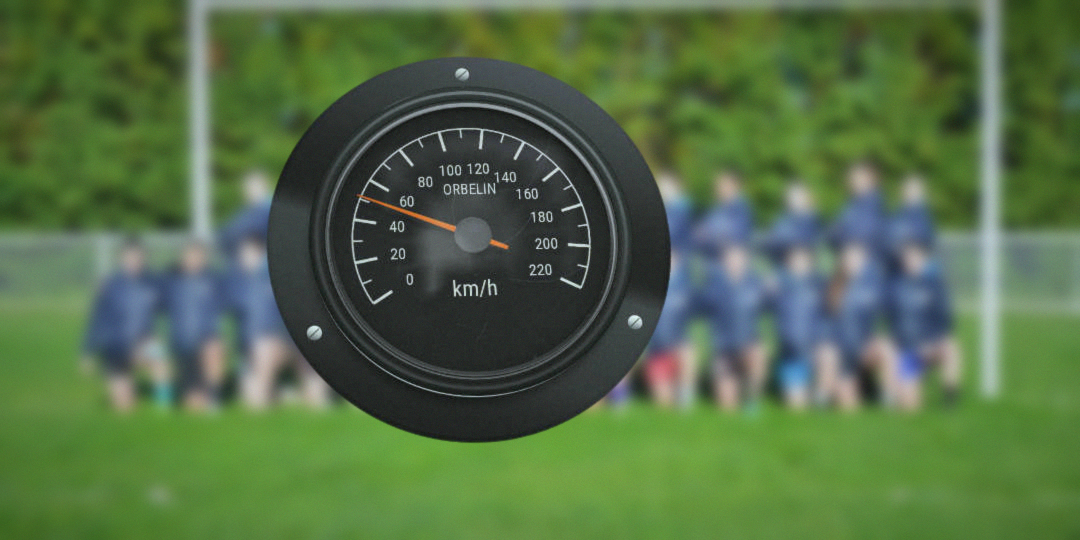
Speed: 50 km/h
